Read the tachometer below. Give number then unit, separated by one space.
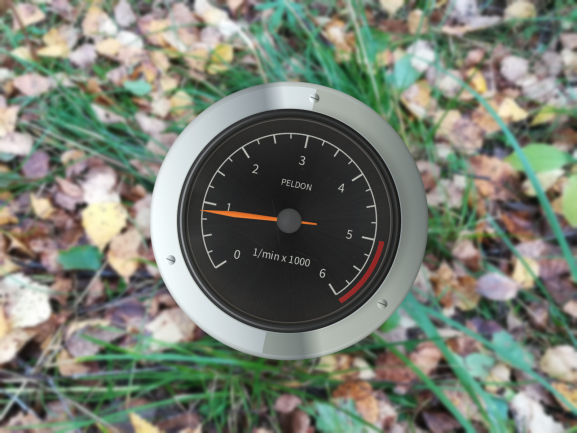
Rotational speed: 875 rpm
